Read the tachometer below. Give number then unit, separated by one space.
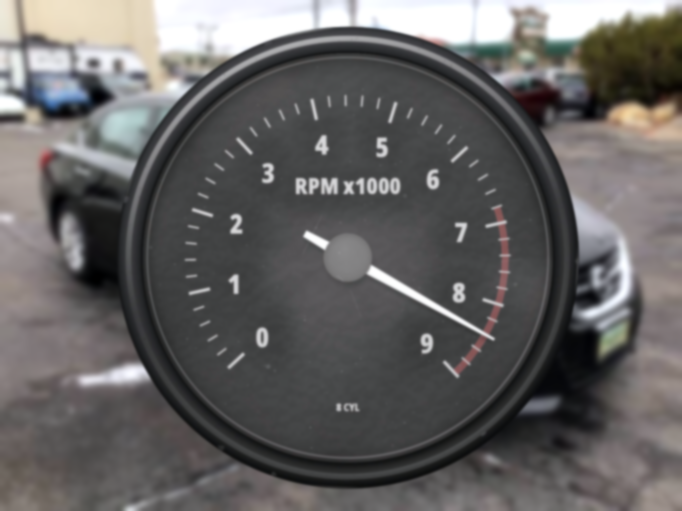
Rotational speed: 8400 rpm
